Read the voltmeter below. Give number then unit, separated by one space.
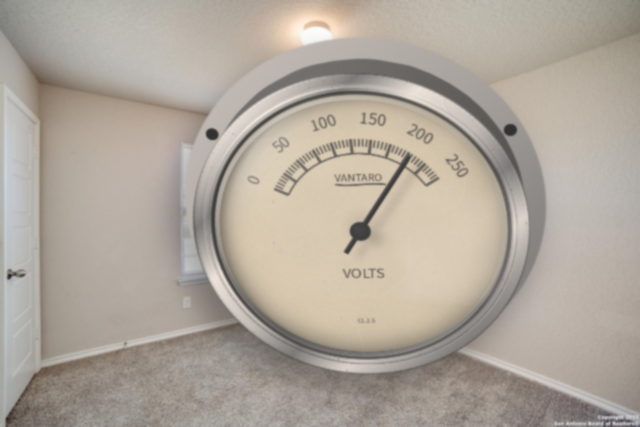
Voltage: 200 V
